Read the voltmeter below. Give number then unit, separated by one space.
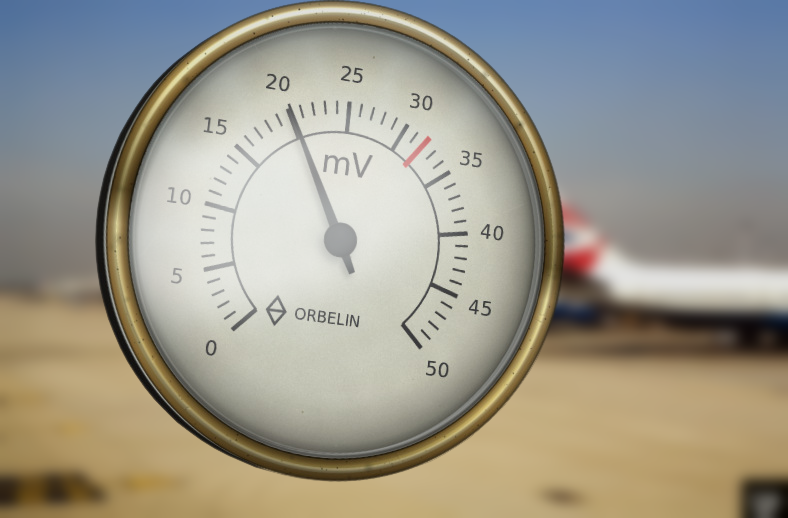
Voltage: 20 mV
